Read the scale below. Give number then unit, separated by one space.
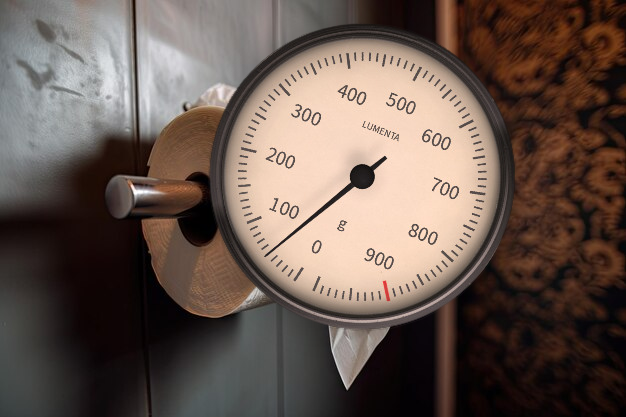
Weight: 50 g
